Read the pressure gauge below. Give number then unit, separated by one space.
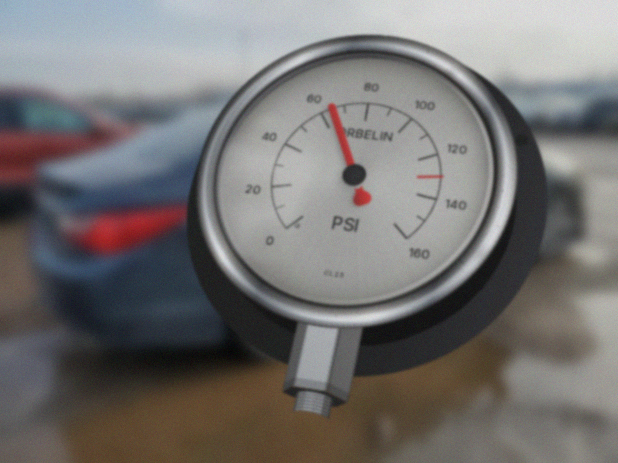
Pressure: 65 psi
